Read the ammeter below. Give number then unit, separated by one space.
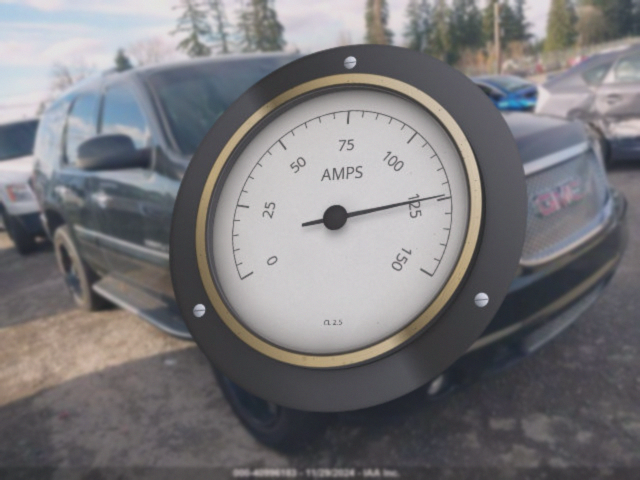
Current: 125 A
